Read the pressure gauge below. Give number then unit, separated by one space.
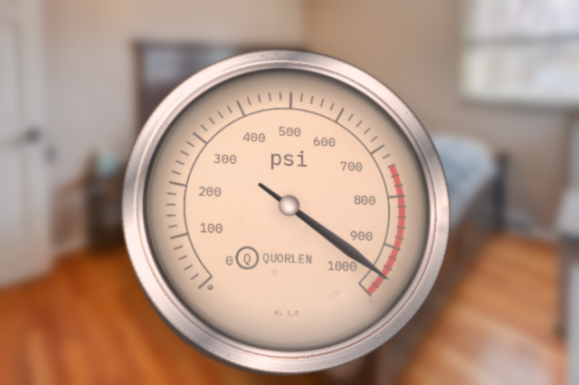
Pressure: 960 psi
